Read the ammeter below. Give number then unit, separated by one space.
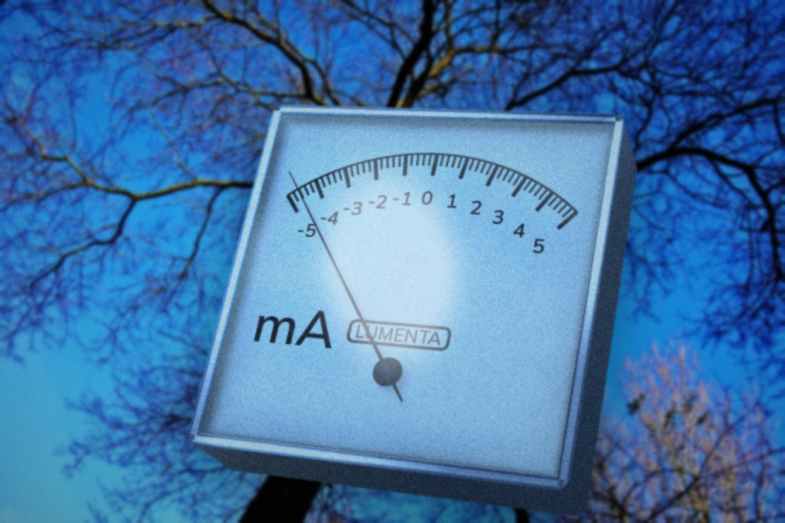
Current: -4.6 mA
